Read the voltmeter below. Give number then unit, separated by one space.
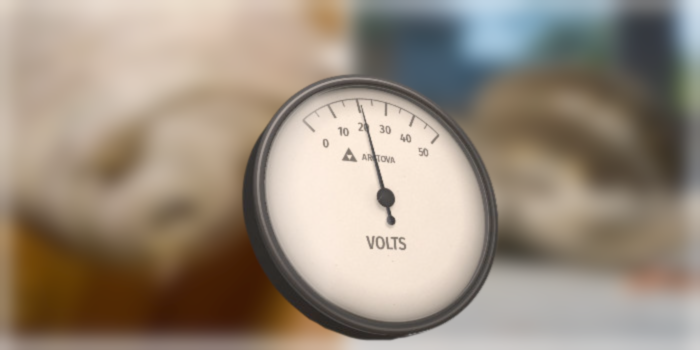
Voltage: 20 V
